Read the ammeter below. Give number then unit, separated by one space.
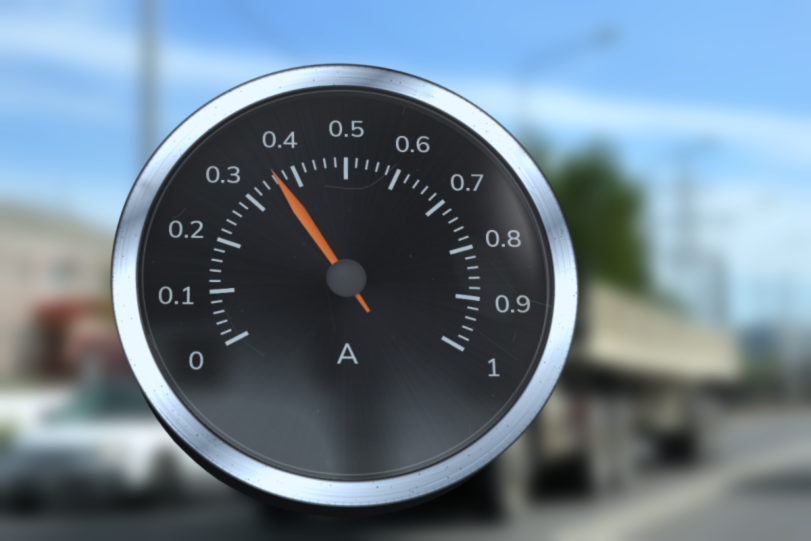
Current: 0.36 A
